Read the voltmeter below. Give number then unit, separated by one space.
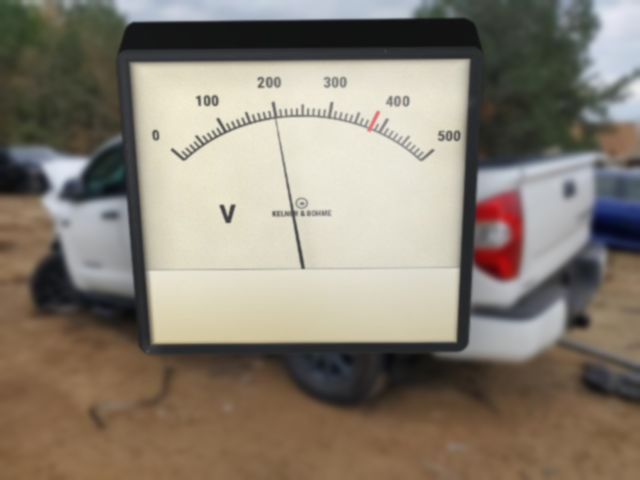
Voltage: 200 V
